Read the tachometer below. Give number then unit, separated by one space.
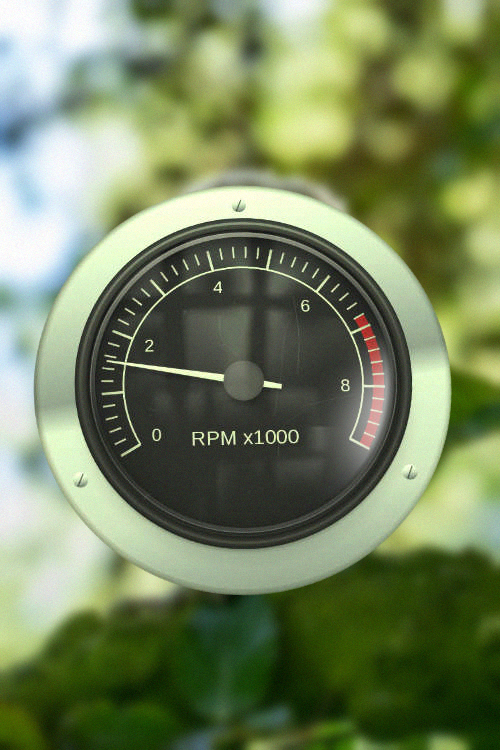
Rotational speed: 1500 rpm
